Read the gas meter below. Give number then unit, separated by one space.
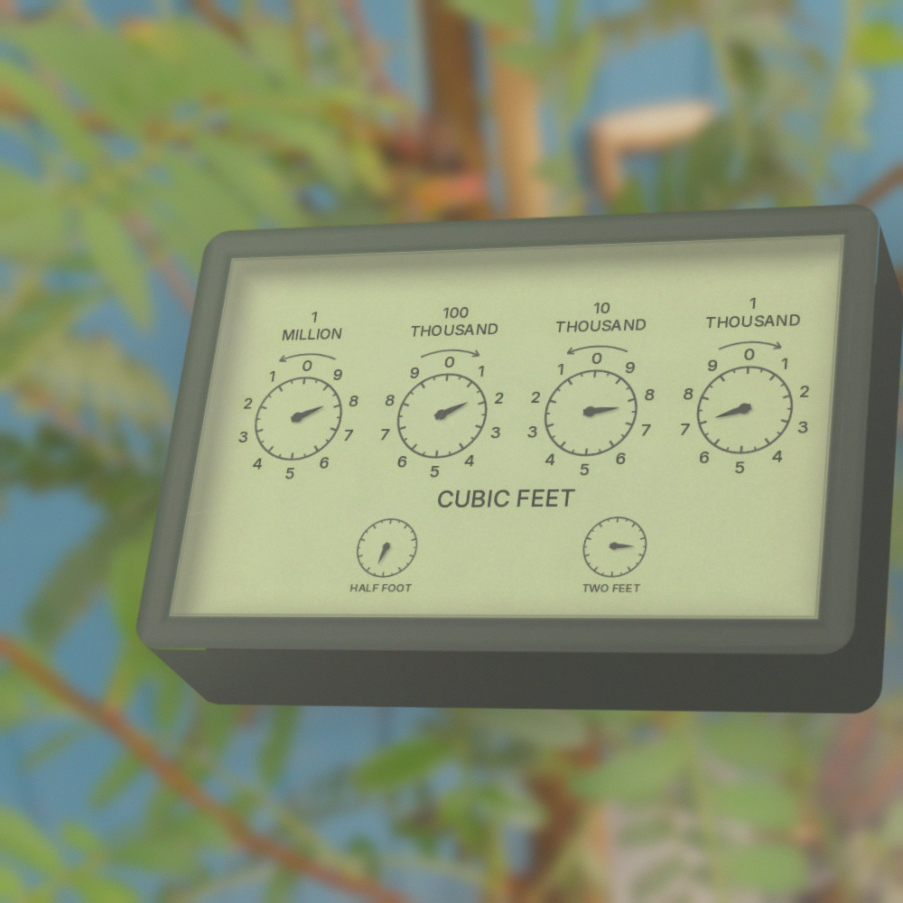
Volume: 817700 ft³
